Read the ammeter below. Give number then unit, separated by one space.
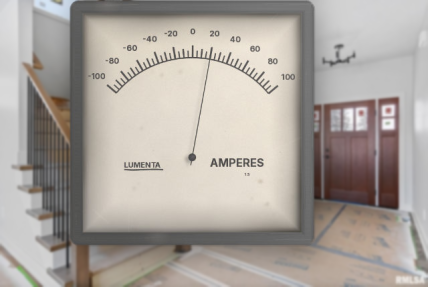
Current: 20 A
